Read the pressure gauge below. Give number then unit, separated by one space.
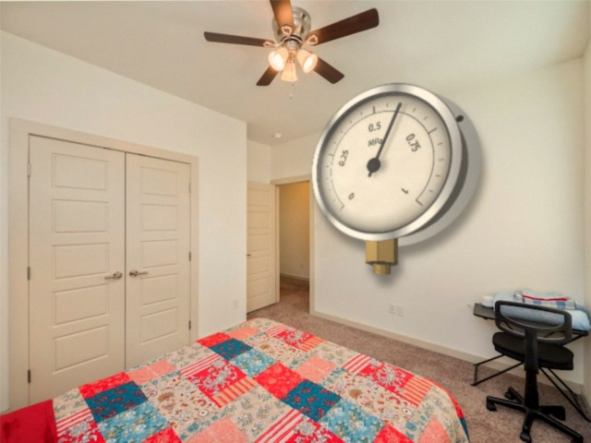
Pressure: 0.6 MPa
